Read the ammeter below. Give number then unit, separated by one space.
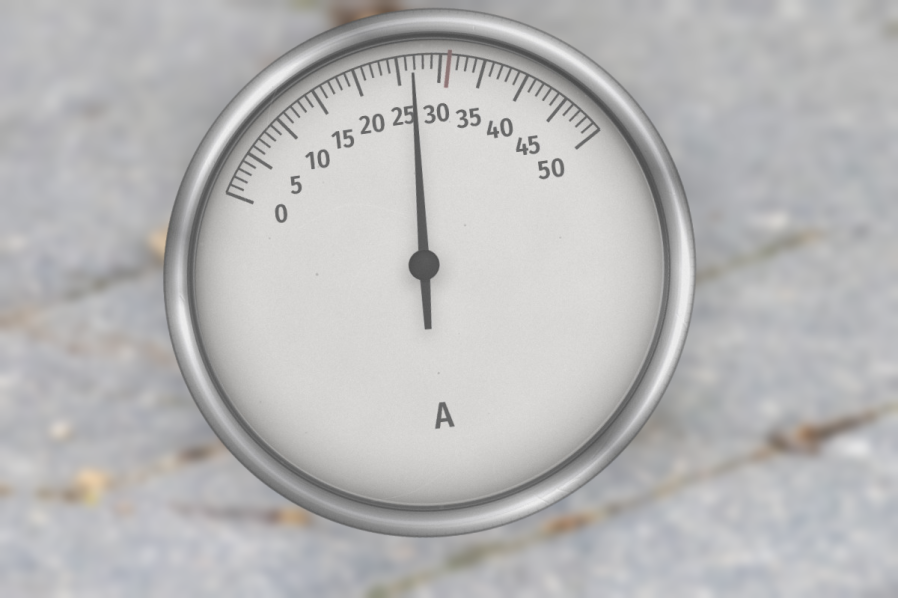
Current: 27 A
